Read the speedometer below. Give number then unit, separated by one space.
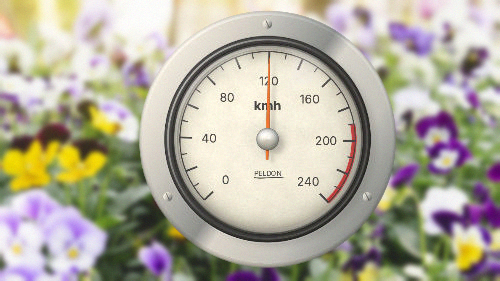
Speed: 120 km/h
